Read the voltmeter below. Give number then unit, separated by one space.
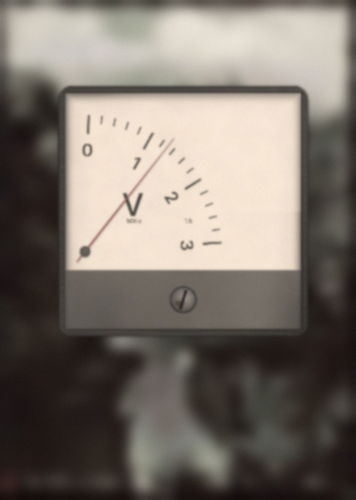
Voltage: 1.3 V
